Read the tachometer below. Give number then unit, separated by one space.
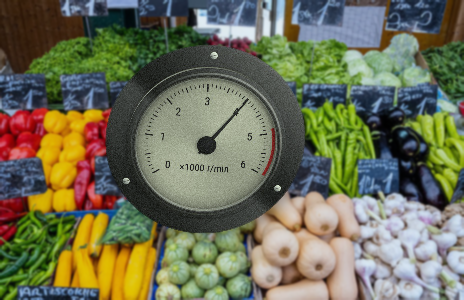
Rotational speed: 4000 rpm
